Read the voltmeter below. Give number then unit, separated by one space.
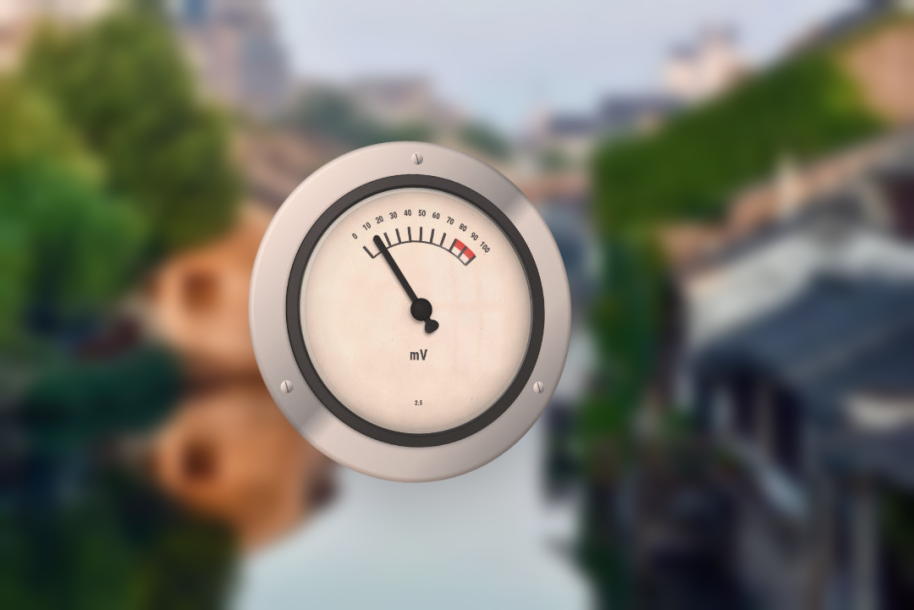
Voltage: 10 mV
